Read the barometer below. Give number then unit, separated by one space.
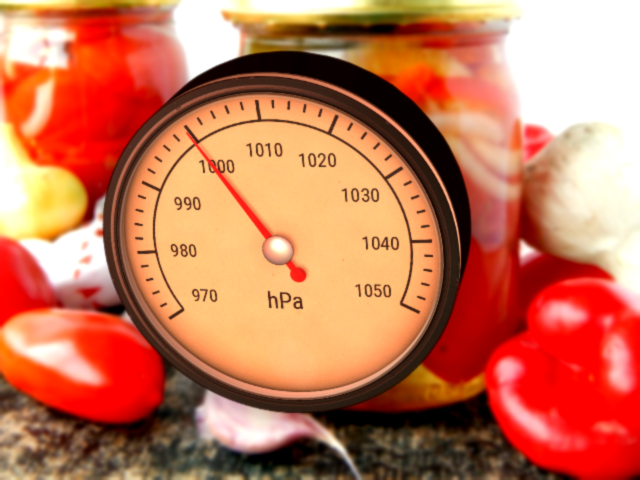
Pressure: 1000 hPa
